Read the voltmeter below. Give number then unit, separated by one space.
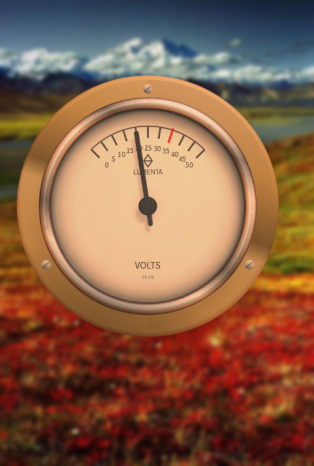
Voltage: 20 V
